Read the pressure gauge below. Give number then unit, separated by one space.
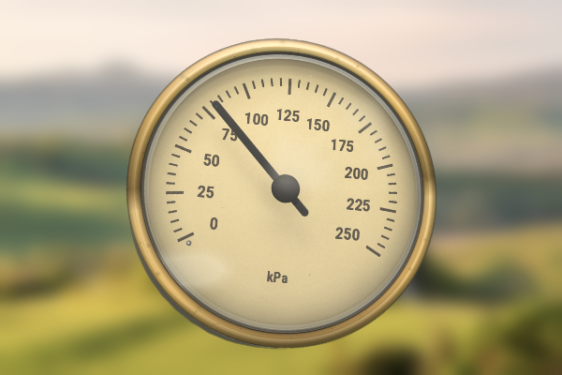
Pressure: 80 kPa
